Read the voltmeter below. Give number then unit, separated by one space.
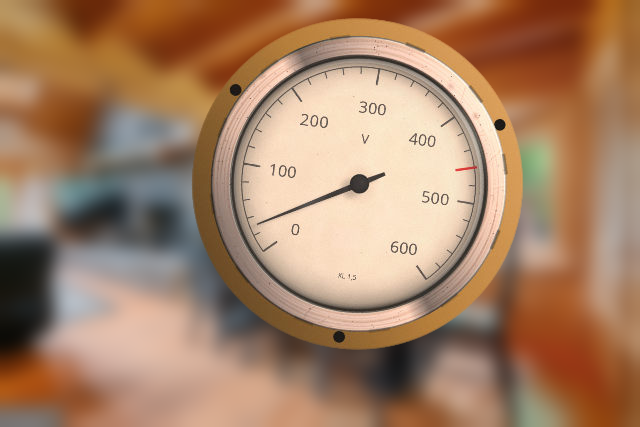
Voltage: 30 V
